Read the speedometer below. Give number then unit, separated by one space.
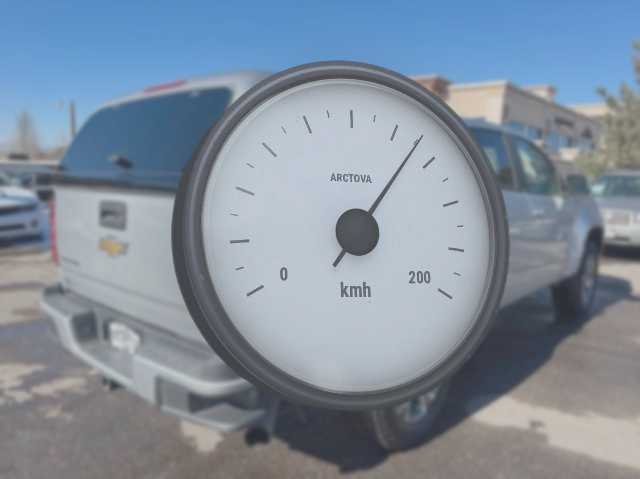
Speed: 130 km/h
